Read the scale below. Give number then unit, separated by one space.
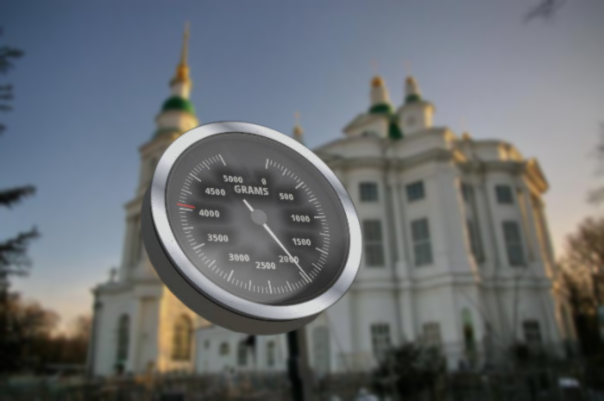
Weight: 2000 g
